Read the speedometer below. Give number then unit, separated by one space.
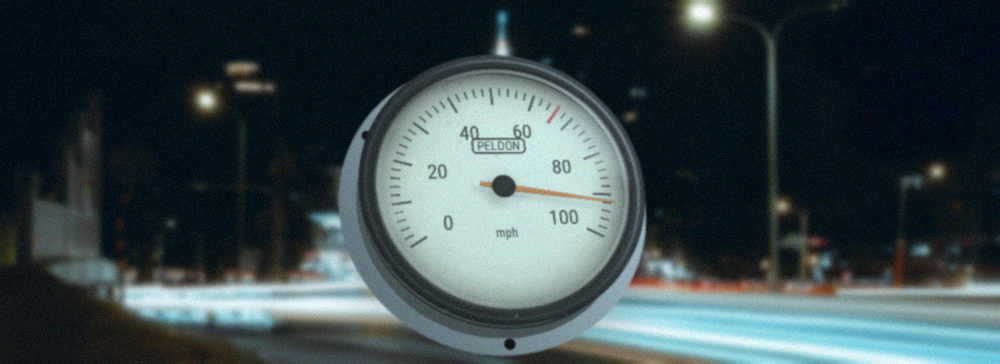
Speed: 92 mph
